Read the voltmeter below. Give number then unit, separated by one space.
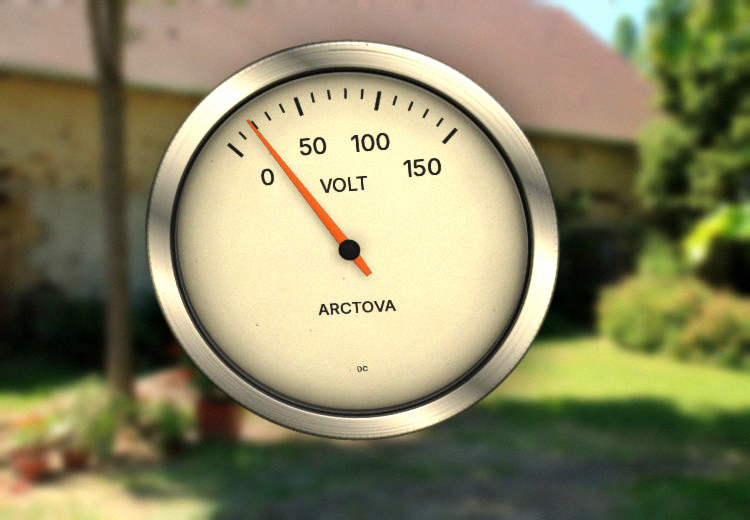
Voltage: 20 V
